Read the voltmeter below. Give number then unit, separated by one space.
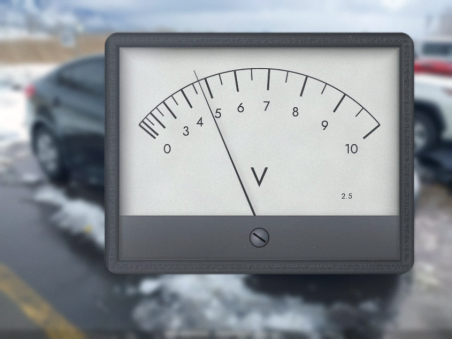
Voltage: 4.75 V
